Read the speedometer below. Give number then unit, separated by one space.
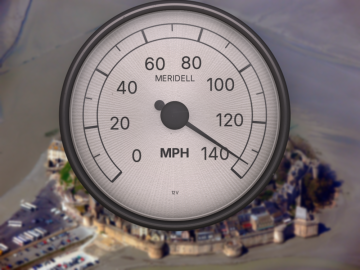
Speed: 135 mph
